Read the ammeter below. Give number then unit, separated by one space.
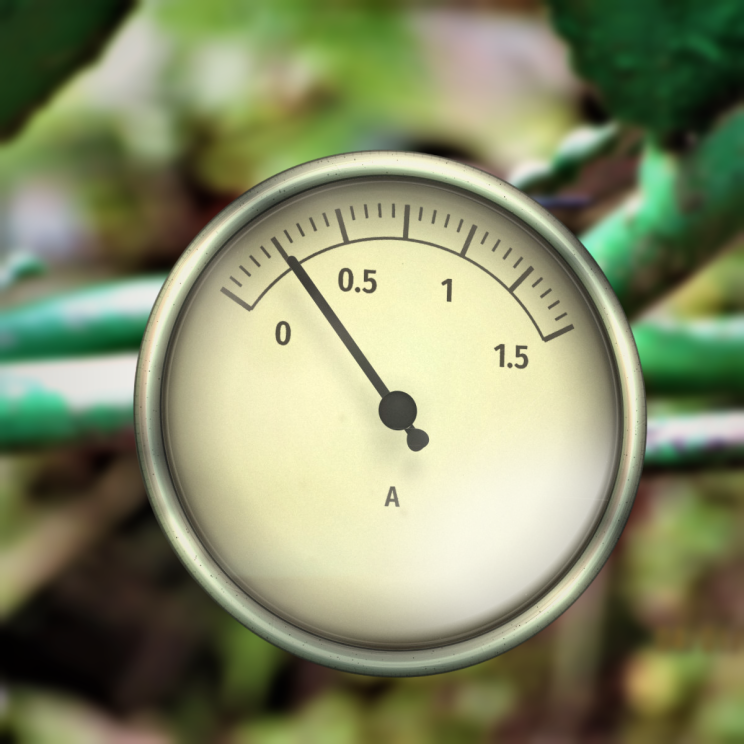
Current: 0.25 A
